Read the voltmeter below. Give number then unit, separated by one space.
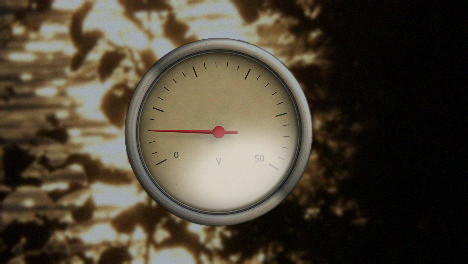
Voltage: 6 V
